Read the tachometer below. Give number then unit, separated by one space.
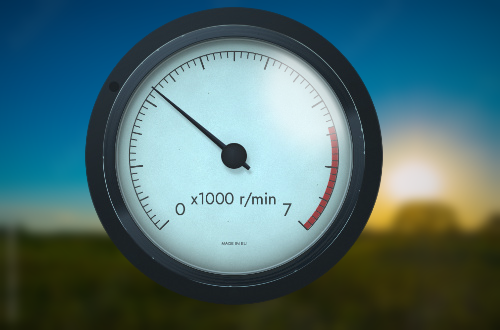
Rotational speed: 2200 rpm
